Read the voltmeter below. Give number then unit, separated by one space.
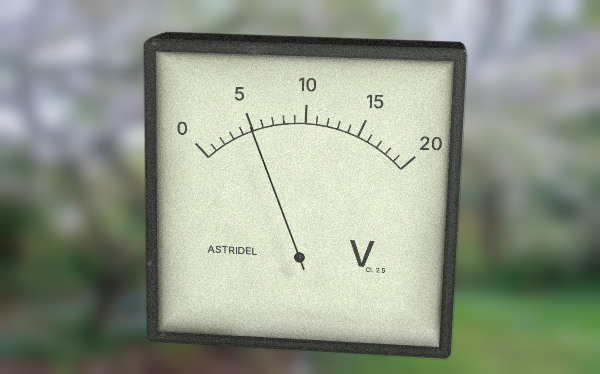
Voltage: 5 V
